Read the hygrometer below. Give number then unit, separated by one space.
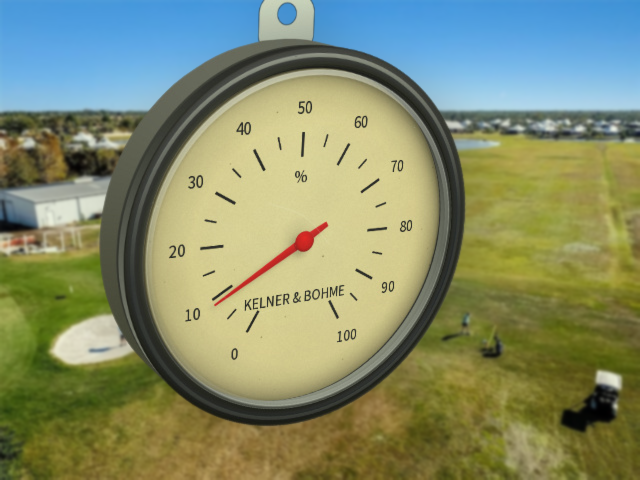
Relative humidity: 10 %
